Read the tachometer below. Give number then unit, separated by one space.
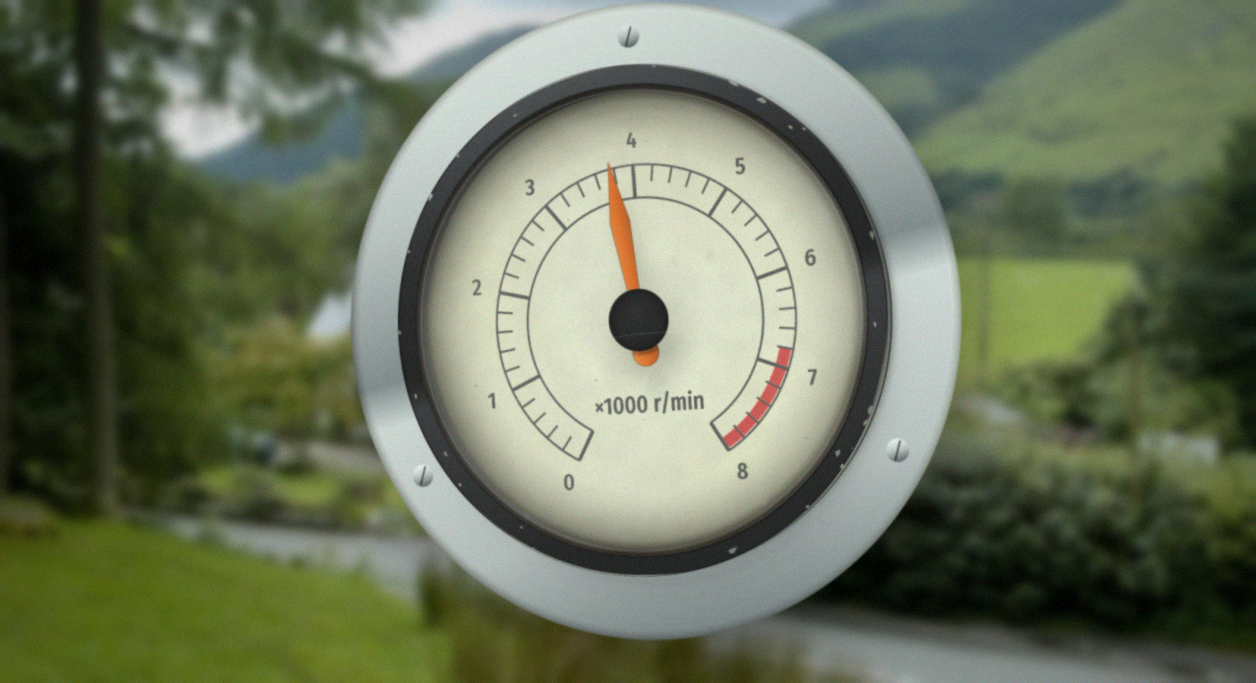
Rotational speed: 3800 rpm
